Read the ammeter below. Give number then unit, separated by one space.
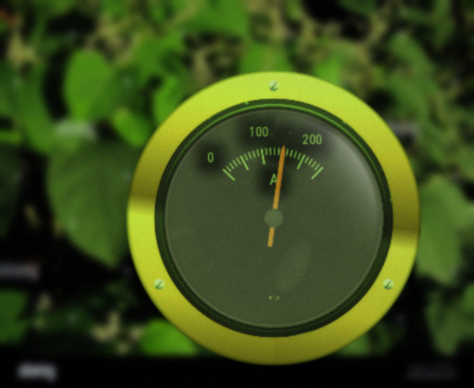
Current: 150 A
